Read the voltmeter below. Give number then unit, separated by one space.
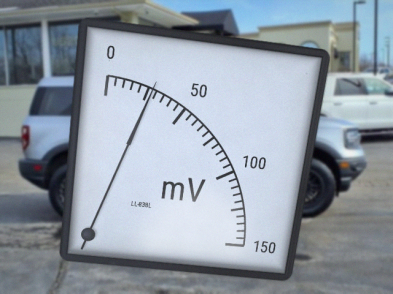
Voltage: 27.5 mV
